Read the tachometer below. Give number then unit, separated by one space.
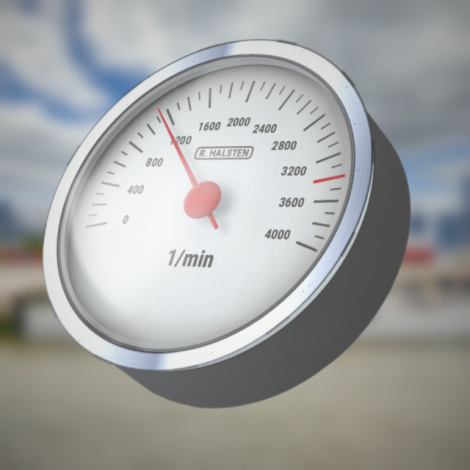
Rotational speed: 1150 rpm
